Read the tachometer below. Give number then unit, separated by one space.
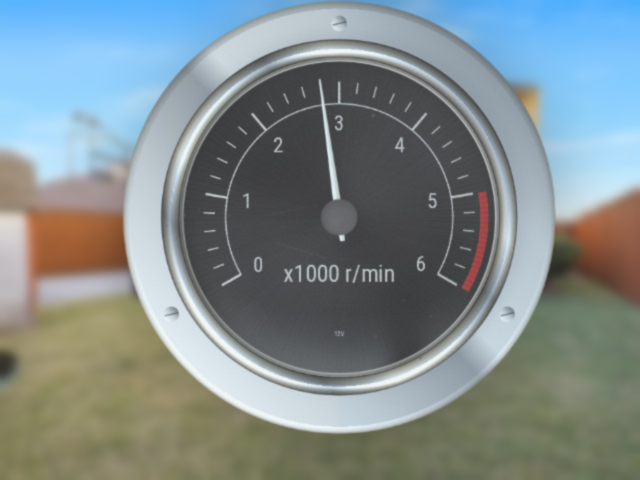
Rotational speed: 2800 rpm
